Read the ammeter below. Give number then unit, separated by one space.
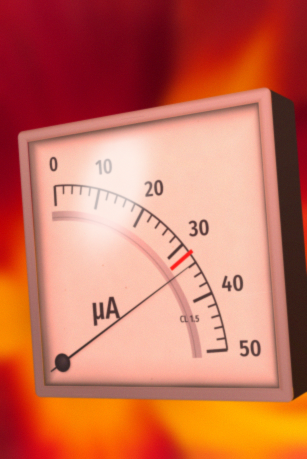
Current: 34 µA
